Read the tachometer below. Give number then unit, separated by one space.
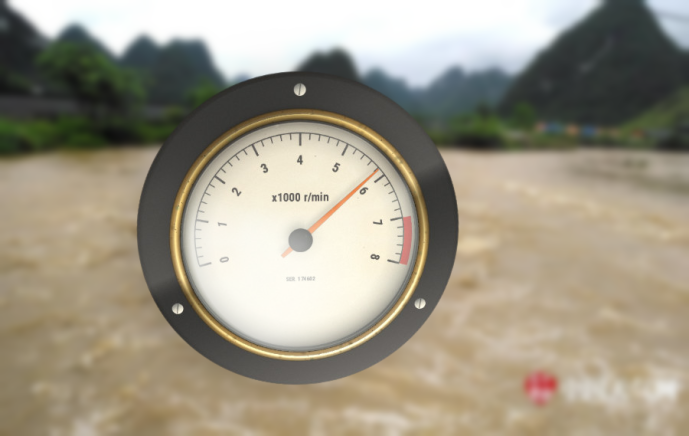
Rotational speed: 5800 rpm
